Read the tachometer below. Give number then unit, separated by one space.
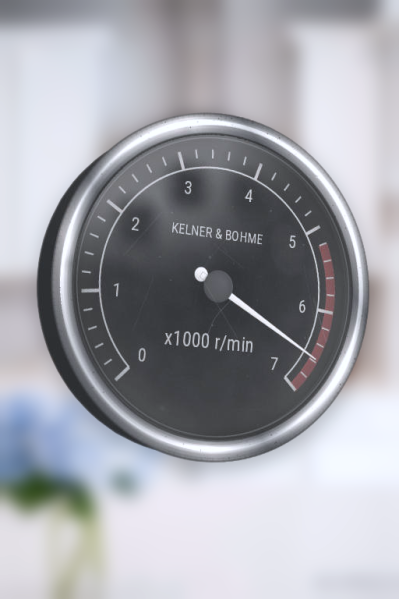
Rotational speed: 6600 rpm
